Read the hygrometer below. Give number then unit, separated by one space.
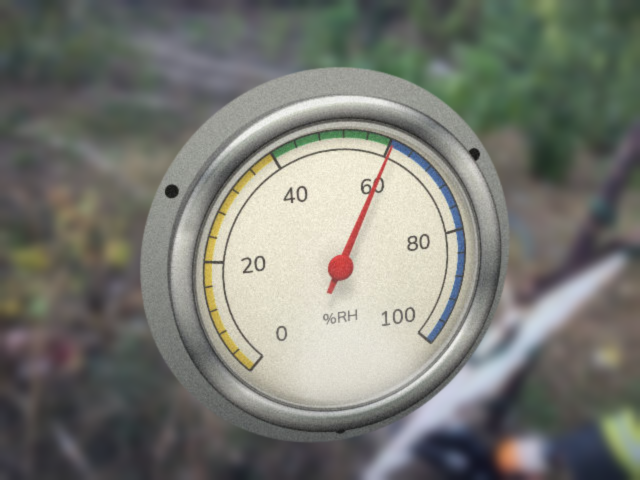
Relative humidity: 60 %
